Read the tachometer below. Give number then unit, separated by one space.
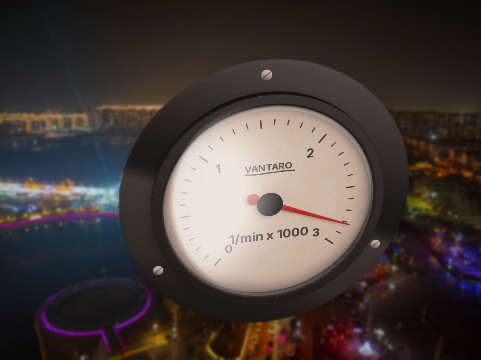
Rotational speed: 2800 rpm
